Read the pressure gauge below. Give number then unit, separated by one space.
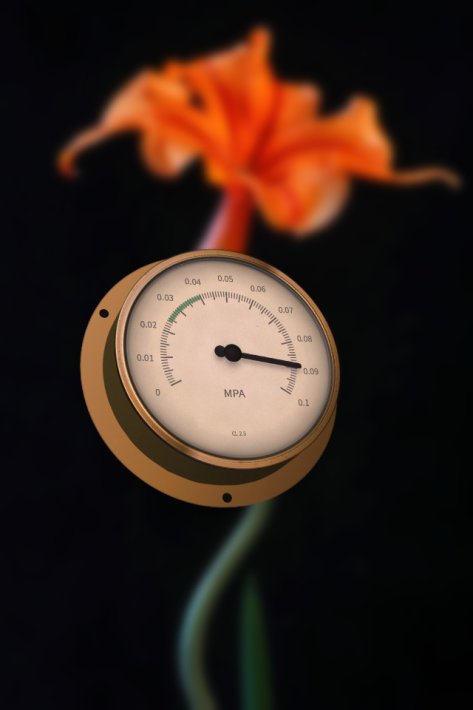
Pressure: 0.09 MPa
